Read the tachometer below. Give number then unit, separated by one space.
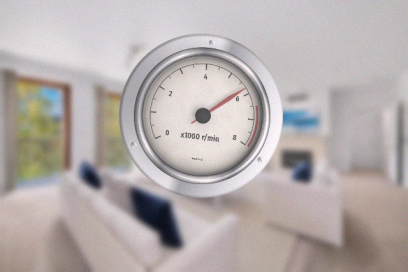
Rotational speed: 5750 rpm
